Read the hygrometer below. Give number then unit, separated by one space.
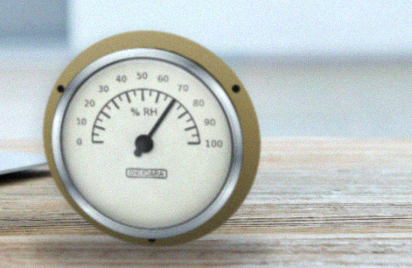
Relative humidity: 70 %
